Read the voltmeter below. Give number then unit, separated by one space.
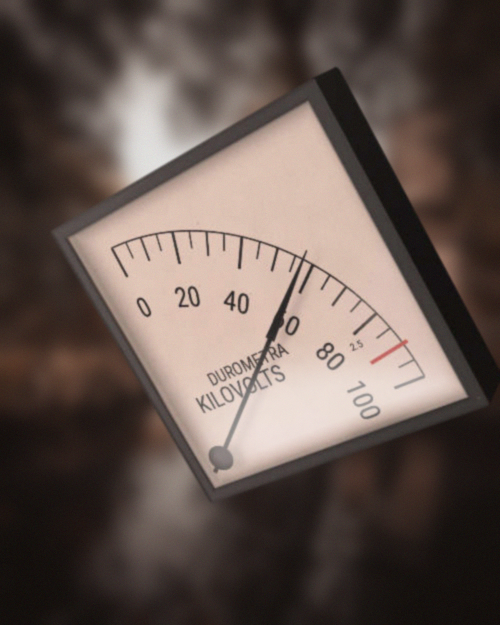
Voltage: 57.5 kV
